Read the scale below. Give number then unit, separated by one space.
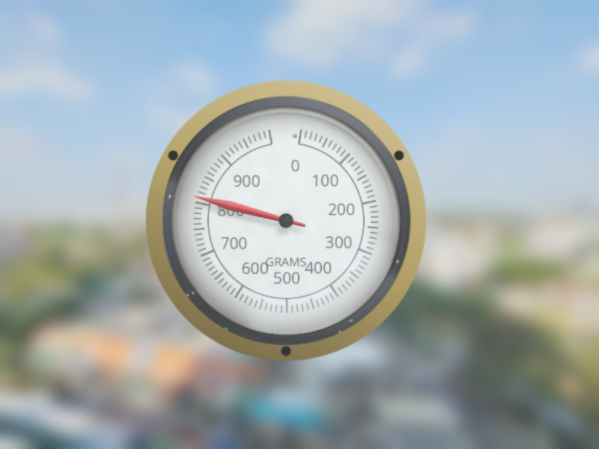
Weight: 810 g
